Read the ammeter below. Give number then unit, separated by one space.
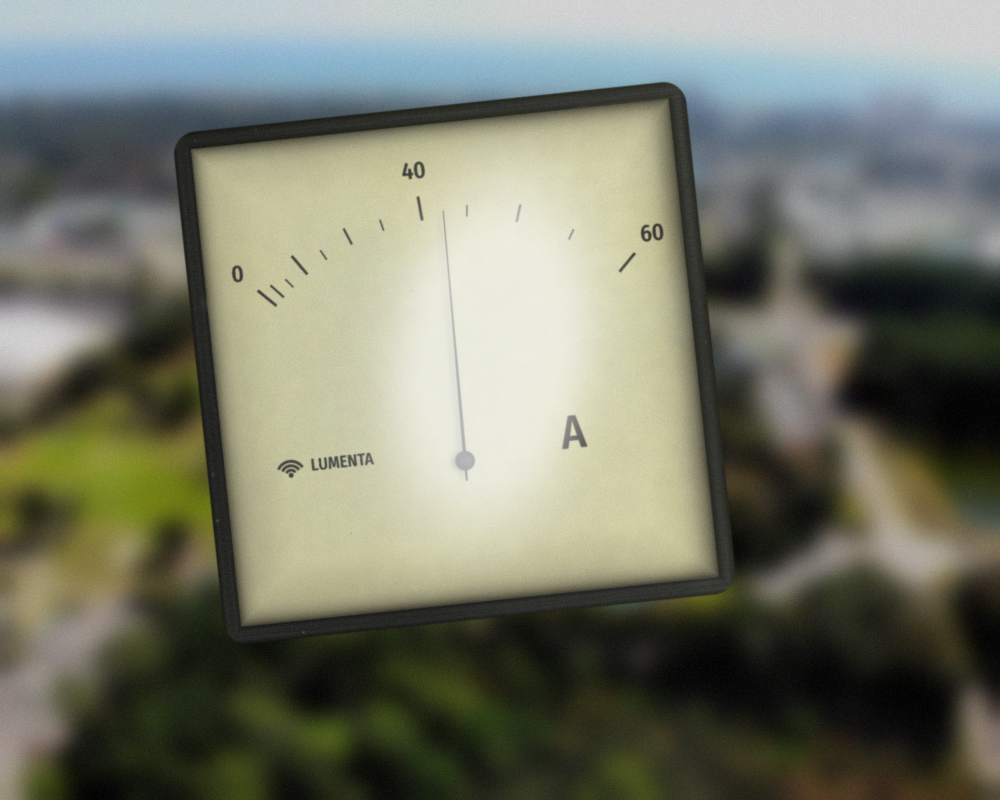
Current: 42.5 A
